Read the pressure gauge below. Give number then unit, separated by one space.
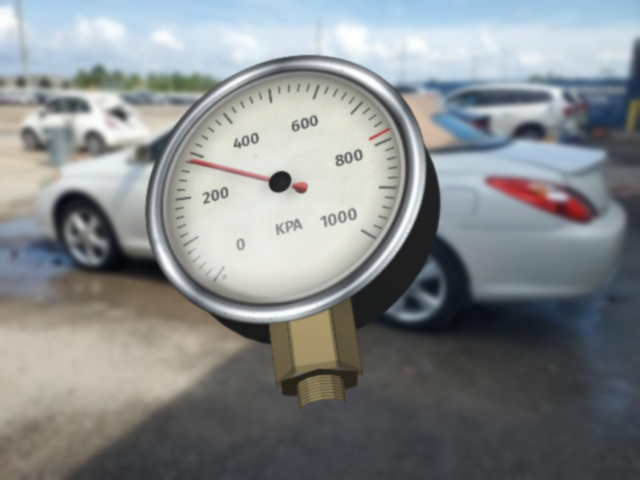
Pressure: 280 kPa
